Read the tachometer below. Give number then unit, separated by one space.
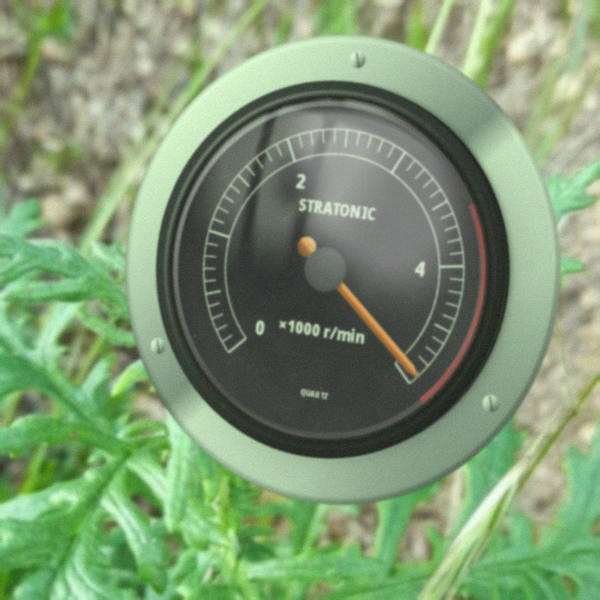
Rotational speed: 4900 rpm
